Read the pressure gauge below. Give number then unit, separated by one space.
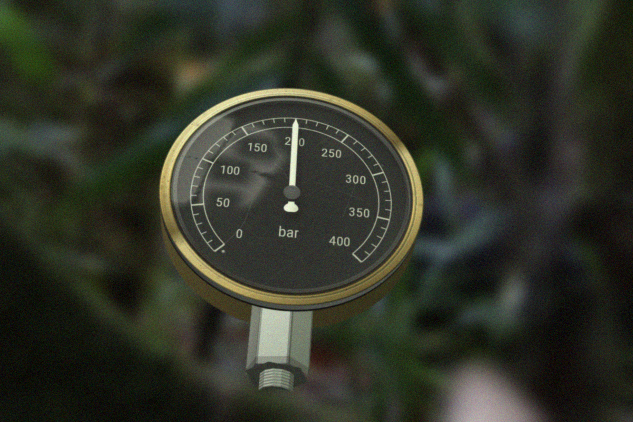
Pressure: 200 bar
